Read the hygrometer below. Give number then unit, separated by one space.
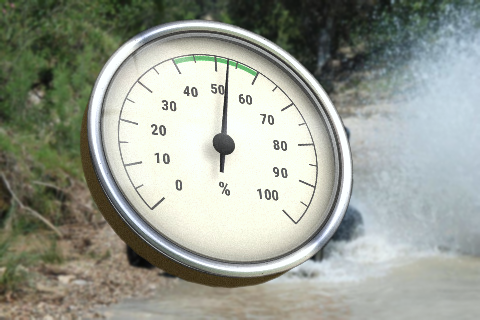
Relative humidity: 52.5 %
